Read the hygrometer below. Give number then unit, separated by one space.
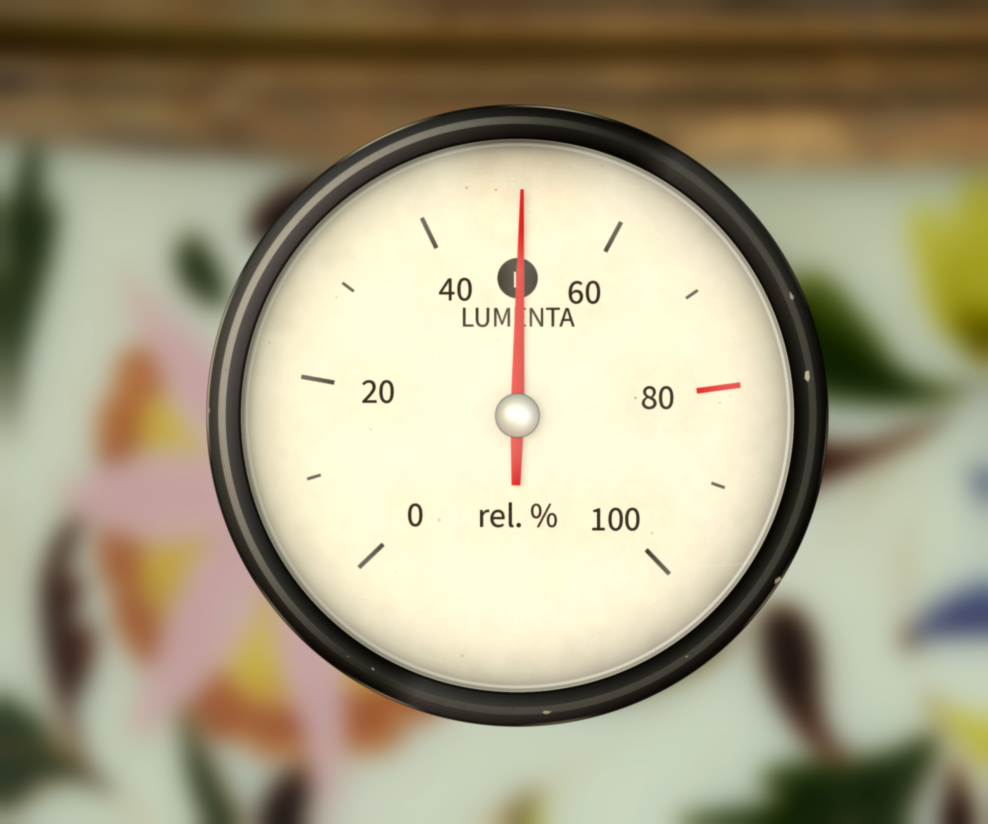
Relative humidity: 50 %
